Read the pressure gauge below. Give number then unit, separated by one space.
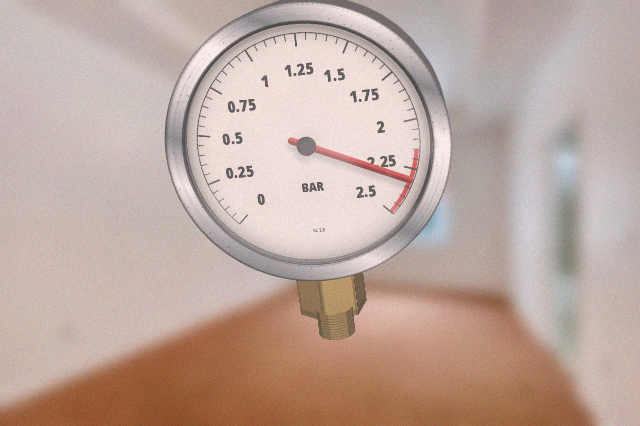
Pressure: 2.3 bar
